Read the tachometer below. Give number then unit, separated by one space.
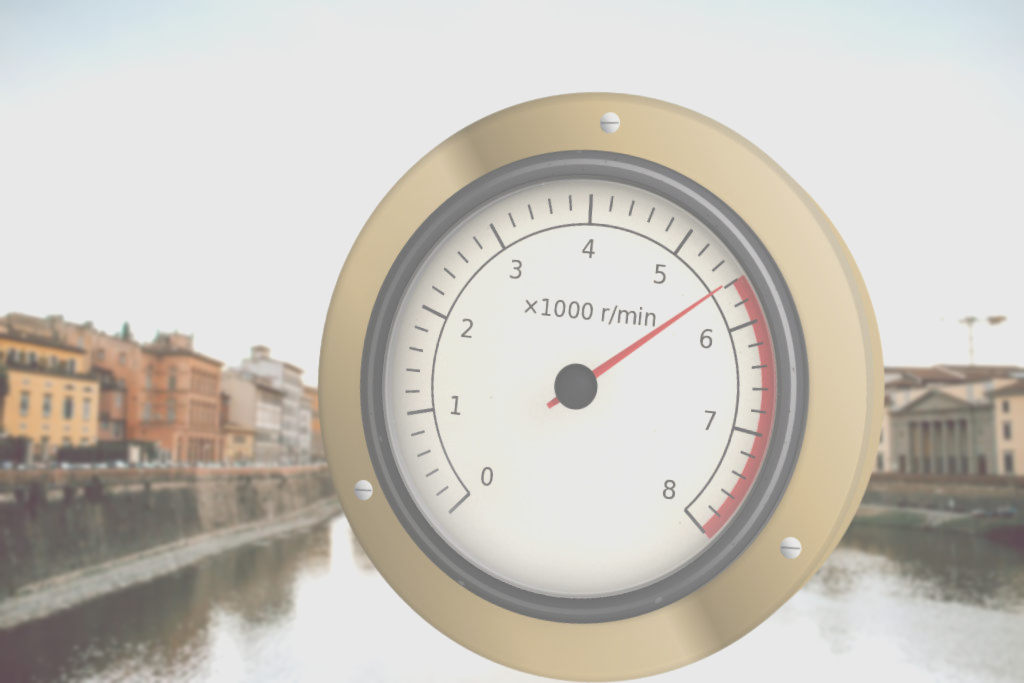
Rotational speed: 5600 rpm
